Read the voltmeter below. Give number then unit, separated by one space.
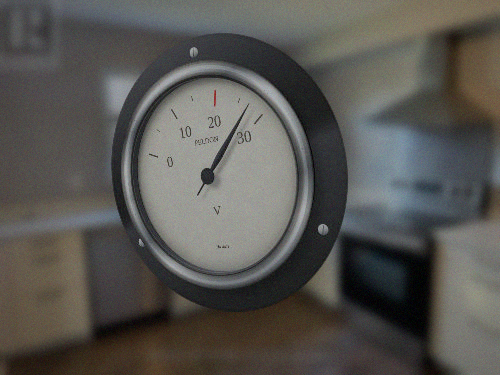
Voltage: 27.5 V
